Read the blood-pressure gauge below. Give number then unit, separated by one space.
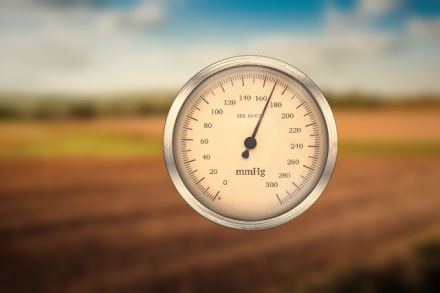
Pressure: 170 mmHg
